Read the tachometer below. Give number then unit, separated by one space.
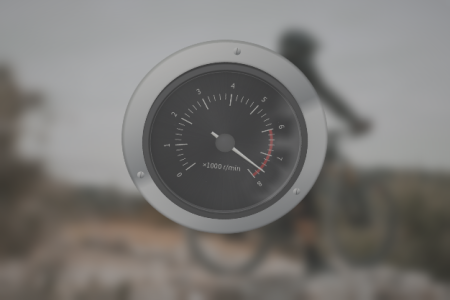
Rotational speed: 7600 rpm
